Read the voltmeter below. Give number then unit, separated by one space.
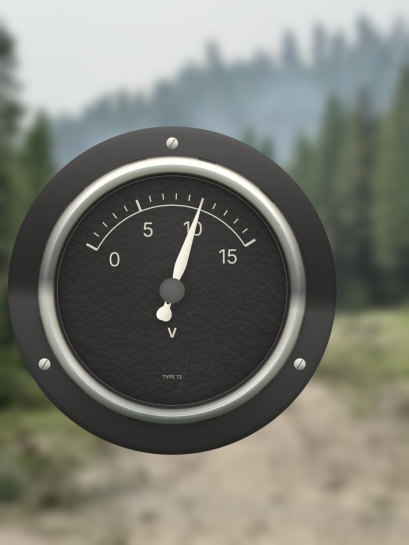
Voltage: 10 V
